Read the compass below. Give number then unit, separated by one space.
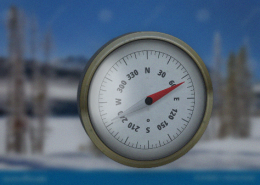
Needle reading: 65 °
